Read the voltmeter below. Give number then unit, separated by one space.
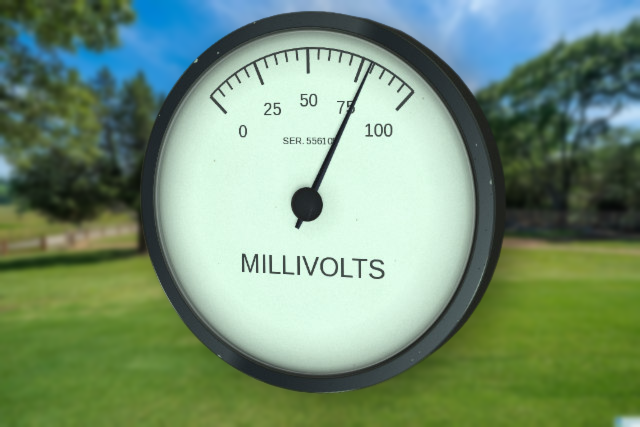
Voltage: 80 mV
